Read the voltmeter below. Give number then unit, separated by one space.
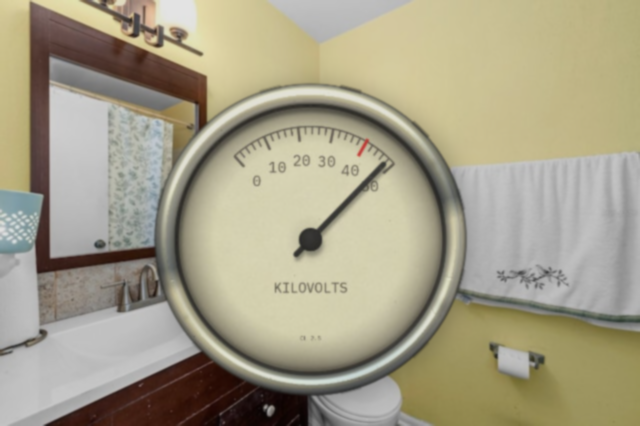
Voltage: 48 kV
